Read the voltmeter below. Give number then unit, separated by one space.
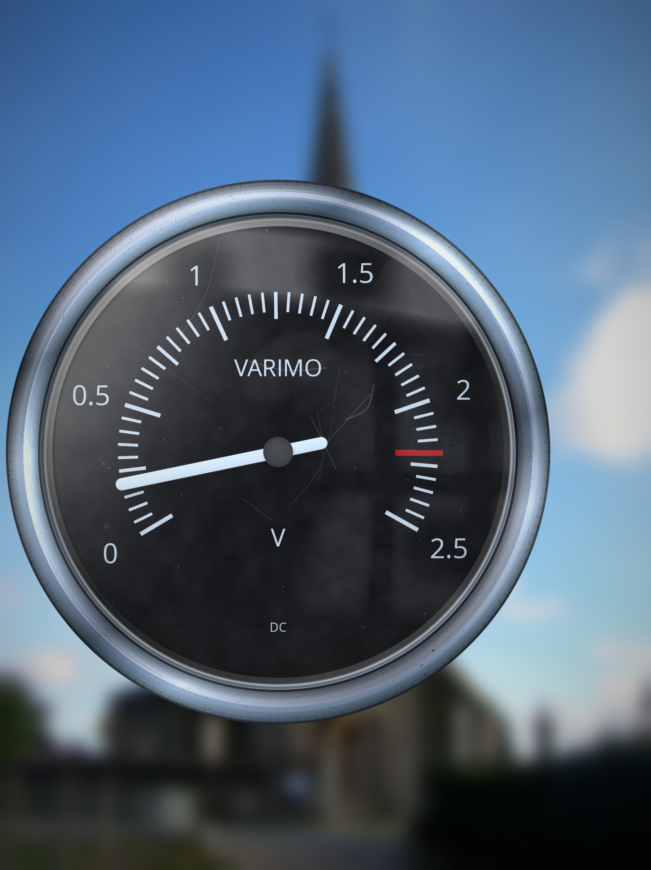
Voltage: 0.2 V
